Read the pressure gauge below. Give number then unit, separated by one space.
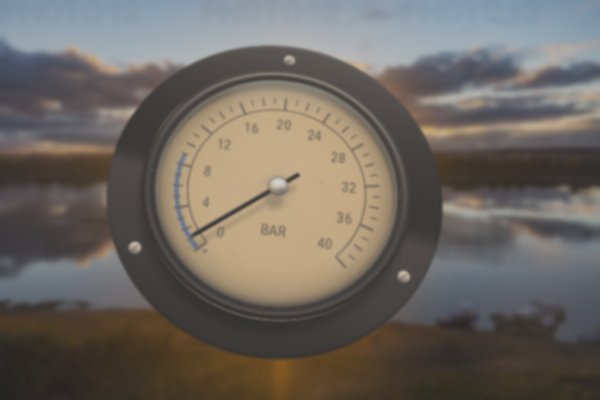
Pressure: 1 bar
